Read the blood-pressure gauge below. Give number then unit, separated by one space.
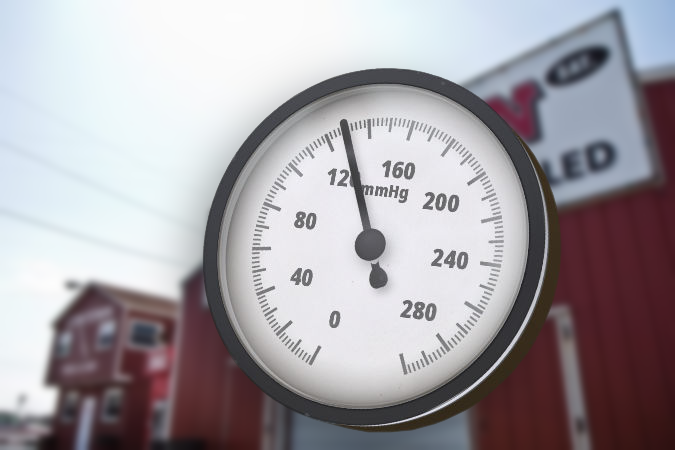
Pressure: 130 mmHg
